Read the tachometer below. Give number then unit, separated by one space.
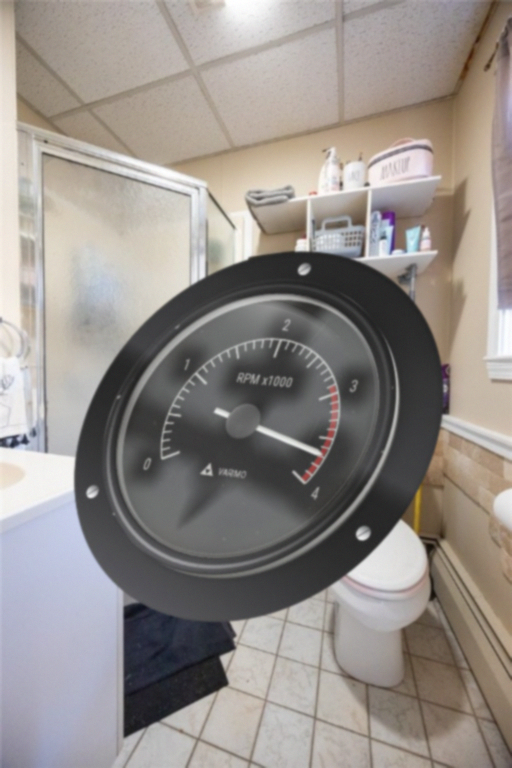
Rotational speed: 3700 rpm
